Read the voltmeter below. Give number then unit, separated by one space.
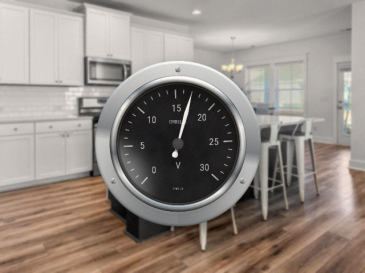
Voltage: 17 V
